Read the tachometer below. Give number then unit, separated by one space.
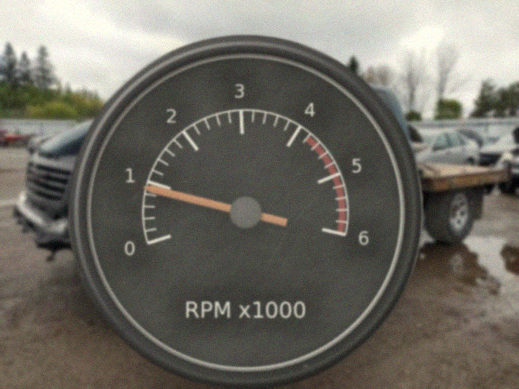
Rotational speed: 900 rpm
